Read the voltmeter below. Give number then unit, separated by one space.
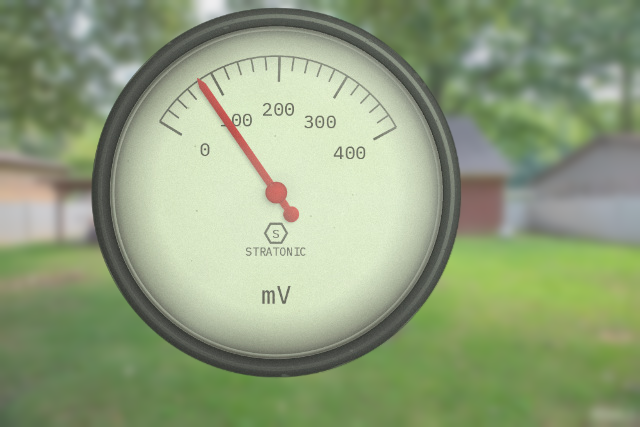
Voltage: 80 mV
